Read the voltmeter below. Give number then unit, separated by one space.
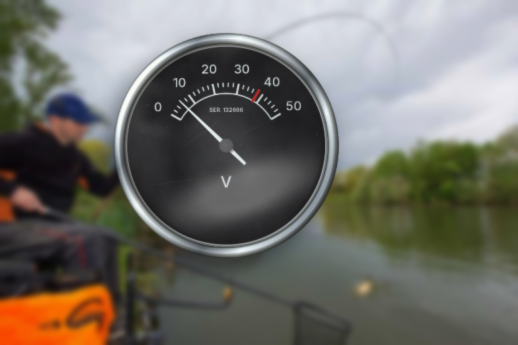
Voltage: 6 V
